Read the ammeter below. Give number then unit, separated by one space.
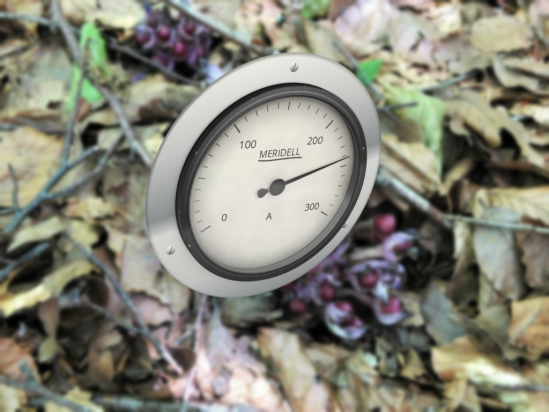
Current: 240 A
